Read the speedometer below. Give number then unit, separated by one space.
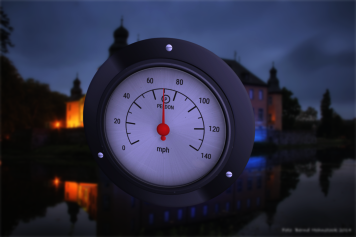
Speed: 70 mph
